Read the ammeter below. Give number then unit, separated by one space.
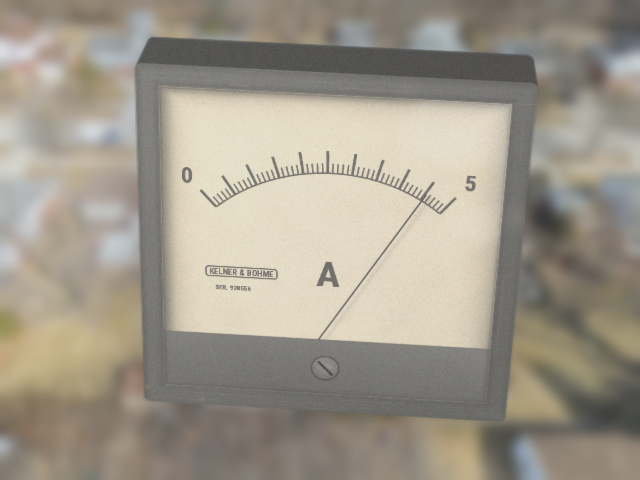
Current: 4.5 A
